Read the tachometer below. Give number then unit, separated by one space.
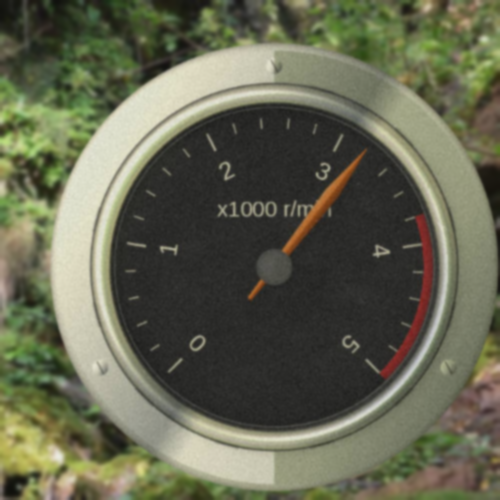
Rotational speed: 3200 rpm
